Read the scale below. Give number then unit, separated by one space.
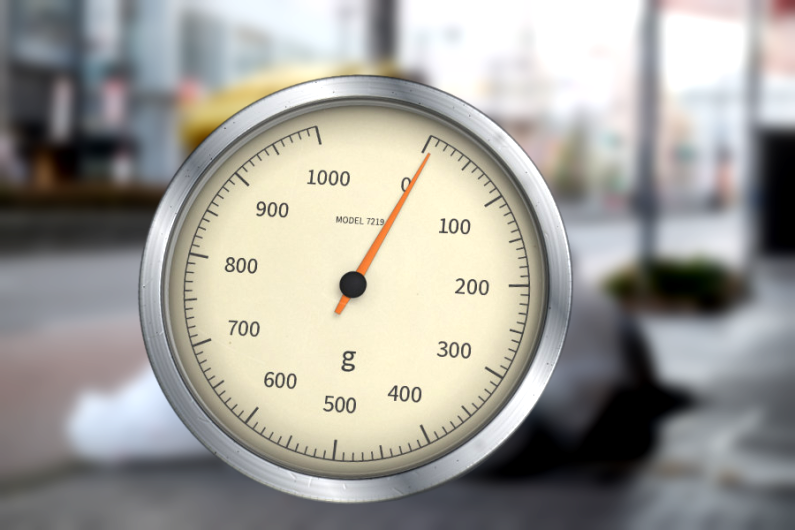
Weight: 10 g
